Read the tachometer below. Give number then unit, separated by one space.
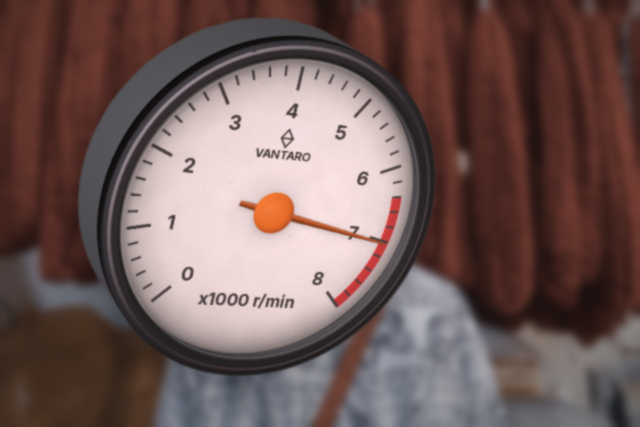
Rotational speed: 7000 rpm
